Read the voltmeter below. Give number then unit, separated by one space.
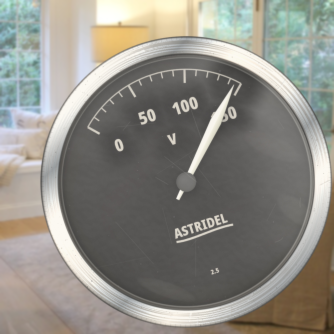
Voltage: 145 V
